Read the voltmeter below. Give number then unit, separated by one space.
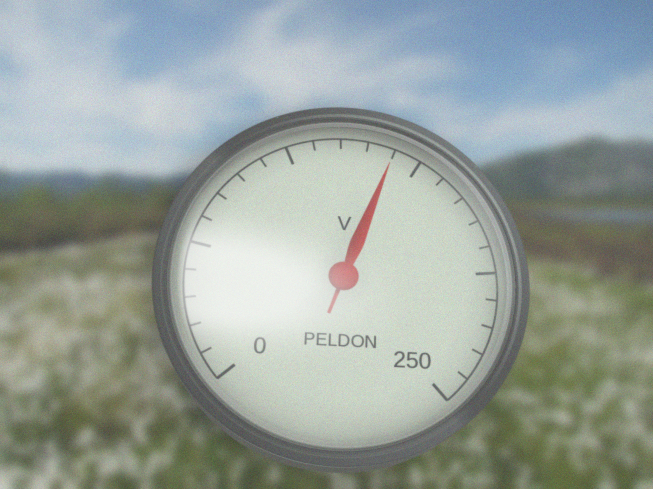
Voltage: 140 V
